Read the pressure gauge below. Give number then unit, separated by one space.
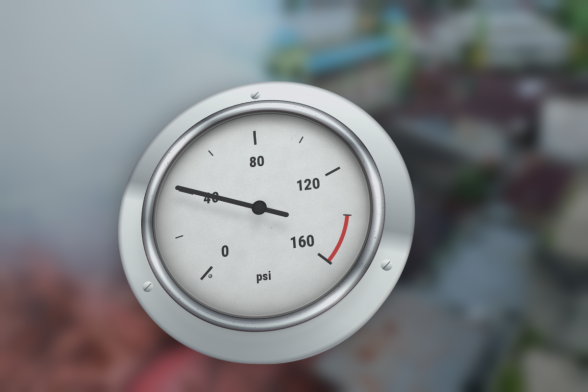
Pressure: 40 psi
